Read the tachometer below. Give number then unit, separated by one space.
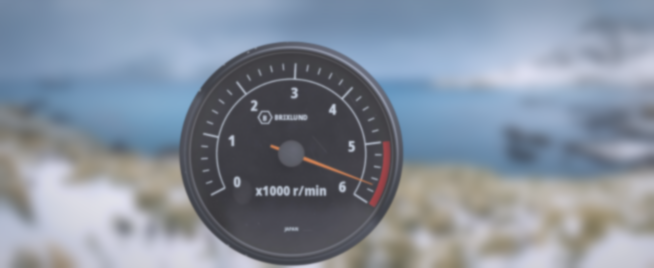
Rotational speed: 5700 rpm
